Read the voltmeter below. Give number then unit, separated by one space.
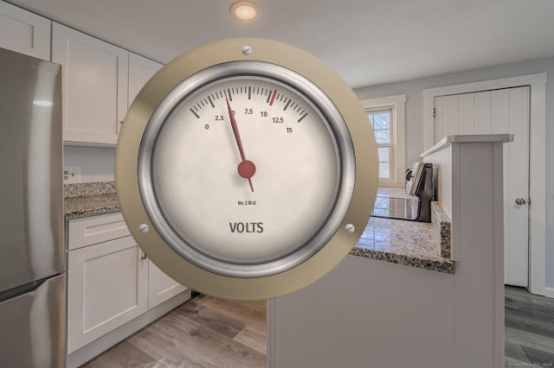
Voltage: 4.5 V
